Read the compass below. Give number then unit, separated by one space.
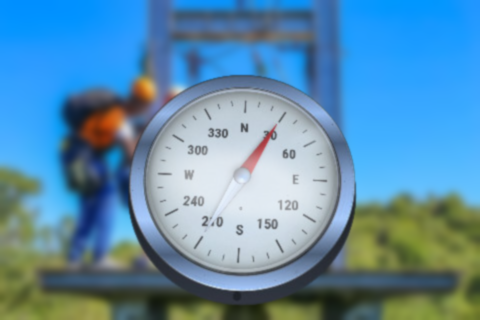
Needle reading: 30 °
